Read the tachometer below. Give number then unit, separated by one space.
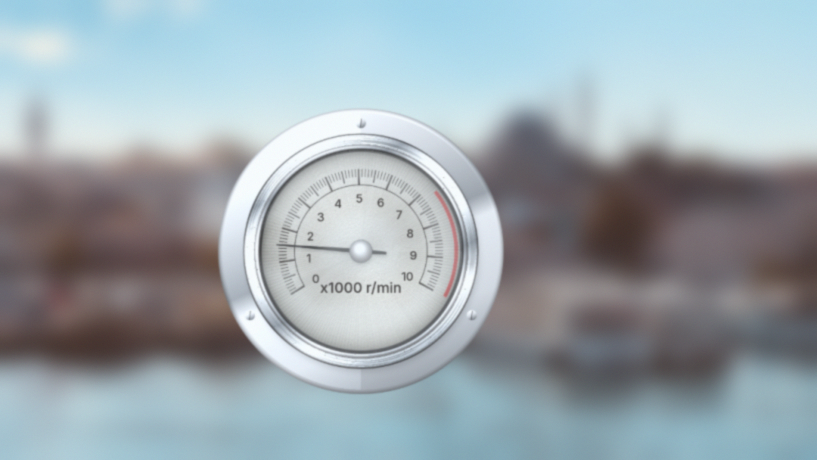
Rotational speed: 1500 rpm
